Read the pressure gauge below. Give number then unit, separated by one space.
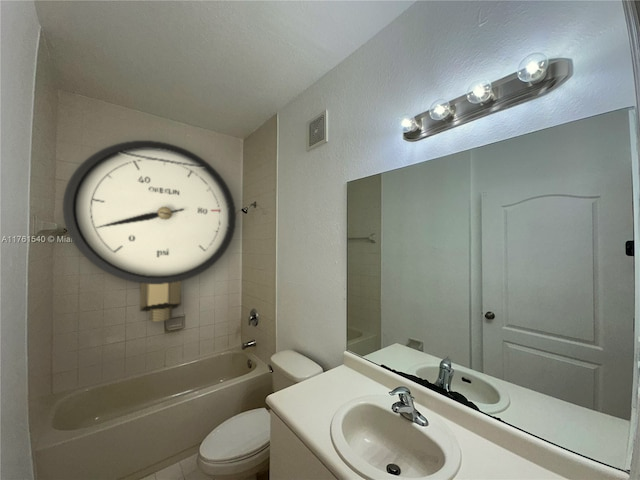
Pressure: 10 psi
